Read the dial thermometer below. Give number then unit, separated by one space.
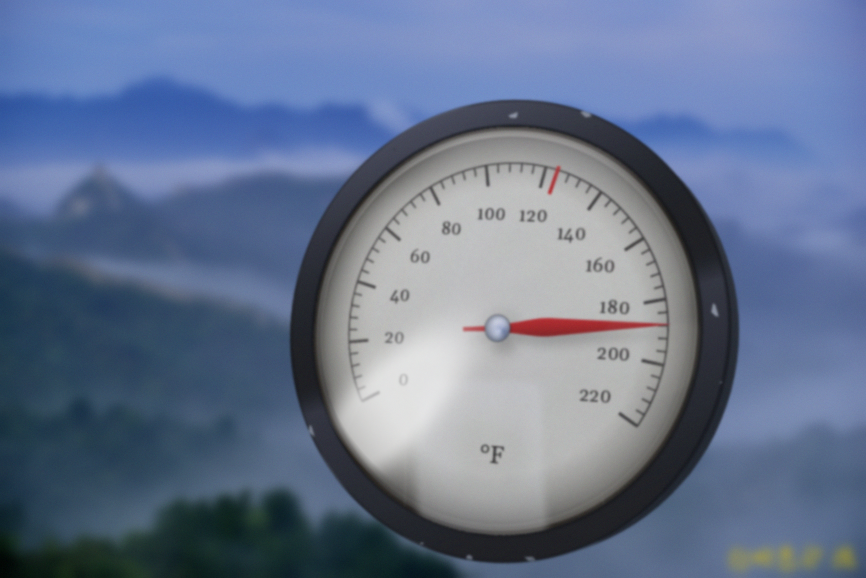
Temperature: 188 °F
